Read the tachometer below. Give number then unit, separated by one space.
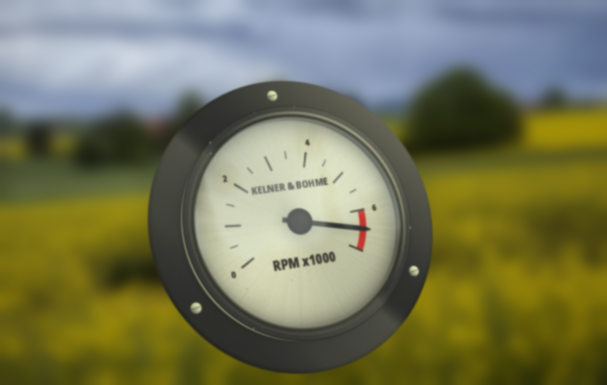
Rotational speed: 6500 rpm
